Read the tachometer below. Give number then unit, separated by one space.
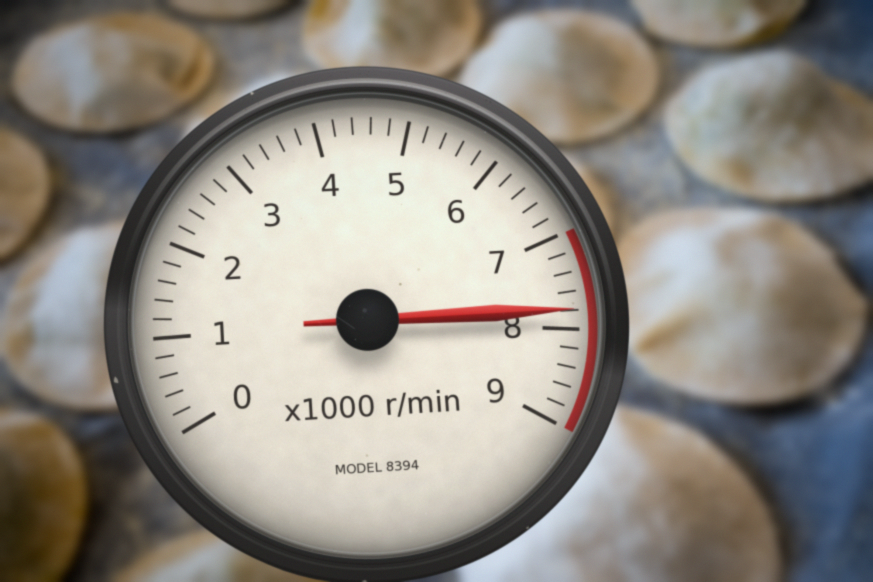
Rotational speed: 7800 rpm
